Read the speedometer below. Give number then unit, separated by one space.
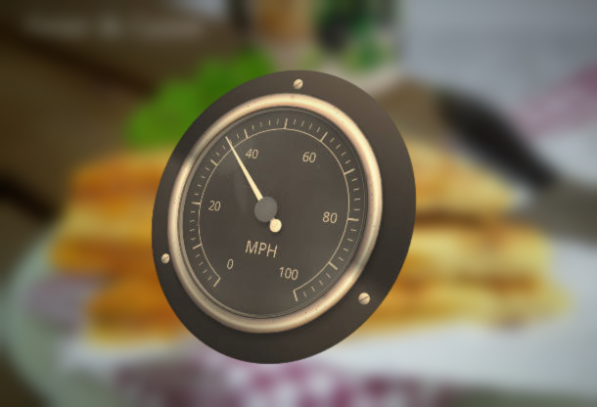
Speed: 36 mph
